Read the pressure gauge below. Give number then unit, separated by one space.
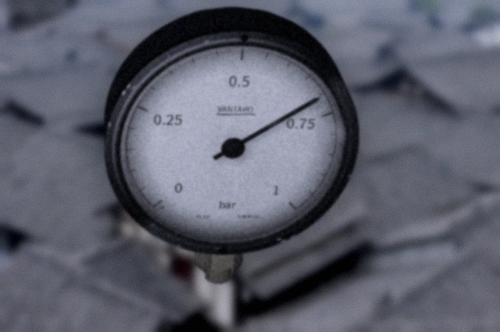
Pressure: 0.7 bar
